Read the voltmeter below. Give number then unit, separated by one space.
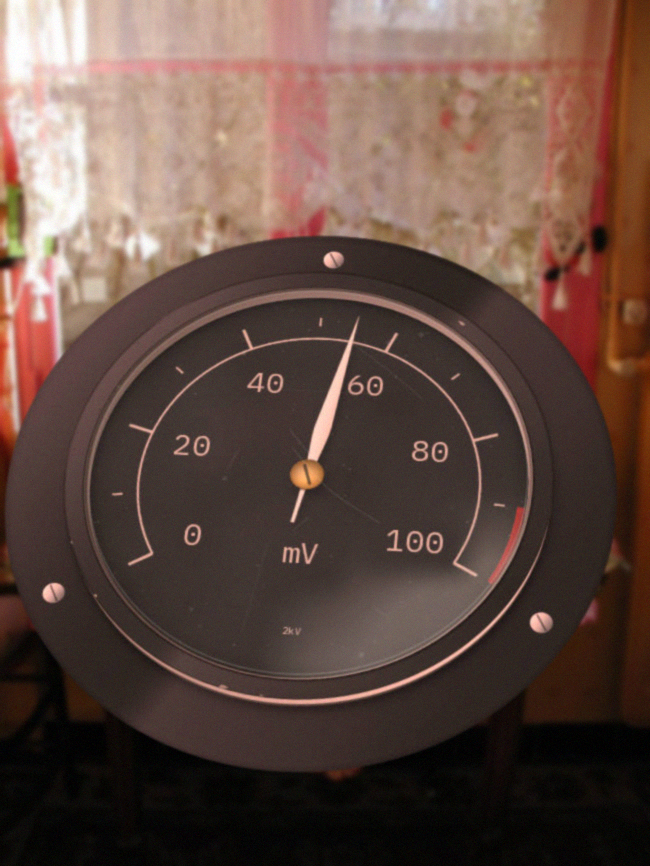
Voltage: 55 mV
